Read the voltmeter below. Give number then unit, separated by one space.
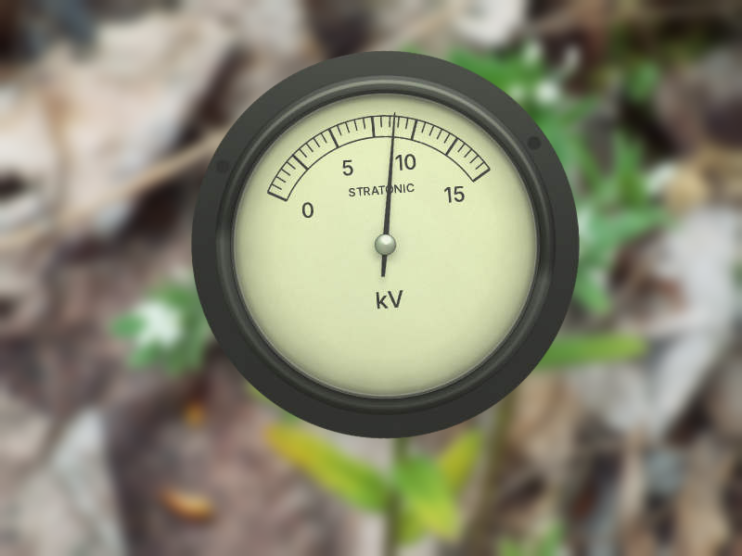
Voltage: 8.75 kV
